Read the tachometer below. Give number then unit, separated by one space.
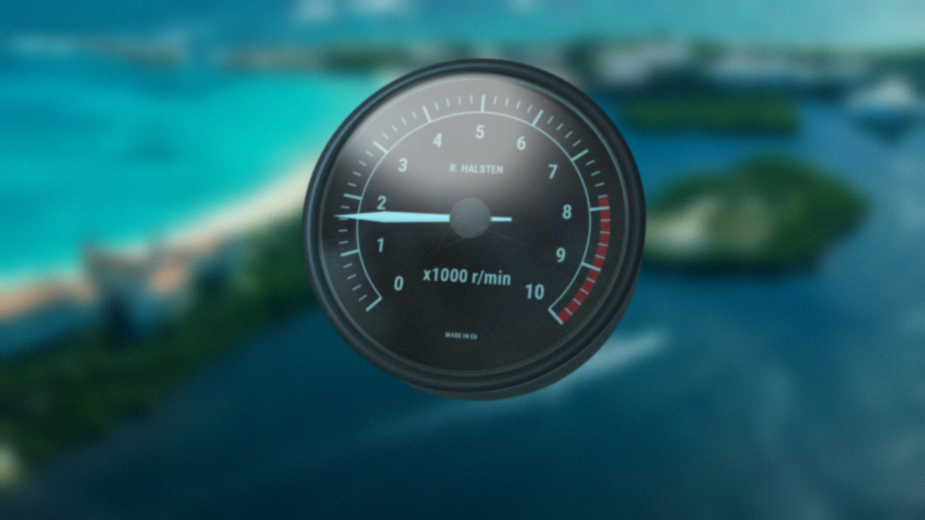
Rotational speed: 1600 rpm
